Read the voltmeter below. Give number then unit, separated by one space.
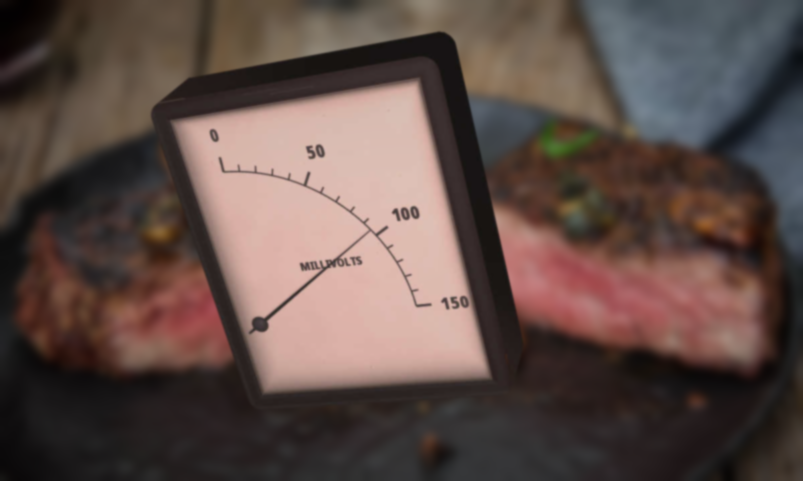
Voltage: 95 mV
